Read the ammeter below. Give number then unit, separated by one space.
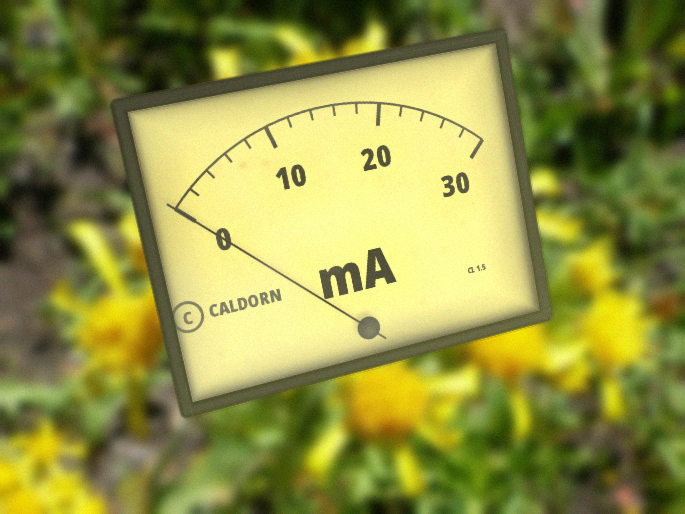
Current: 0 mA
